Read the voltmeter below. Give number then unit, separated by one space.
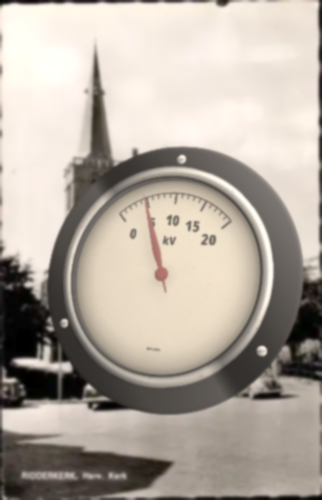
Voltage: 5 kV
